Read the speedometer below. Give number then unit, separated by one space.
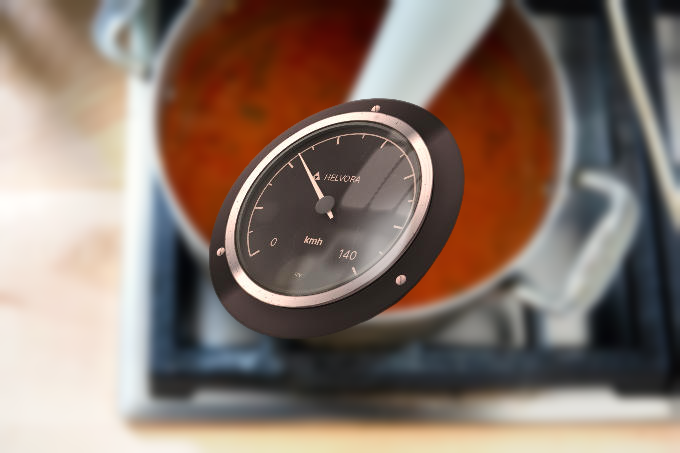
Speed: 45 km/h
